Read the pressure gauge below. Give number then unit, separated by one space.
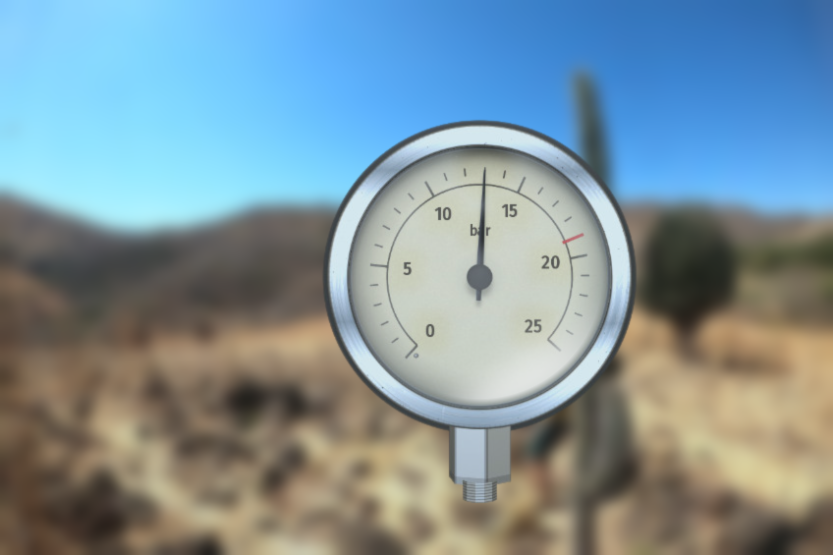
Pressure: 13 bar
